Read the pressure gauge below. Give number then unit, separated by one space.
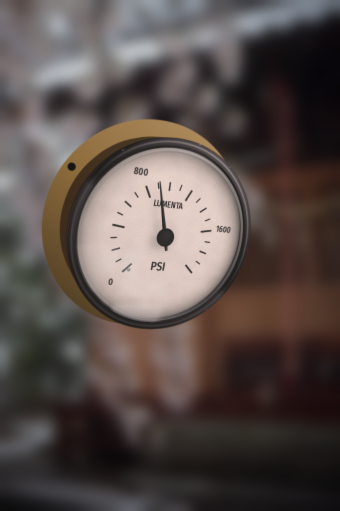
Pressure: 900 psi
